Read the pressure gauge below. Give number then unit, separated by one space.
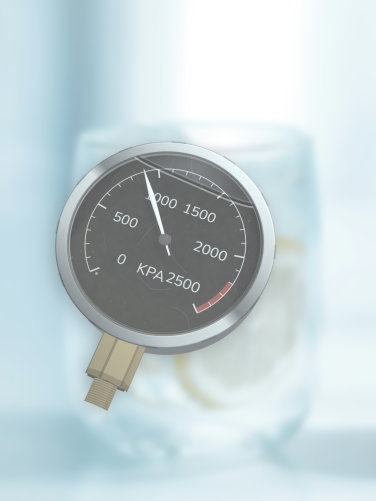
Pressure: 900 kPa
